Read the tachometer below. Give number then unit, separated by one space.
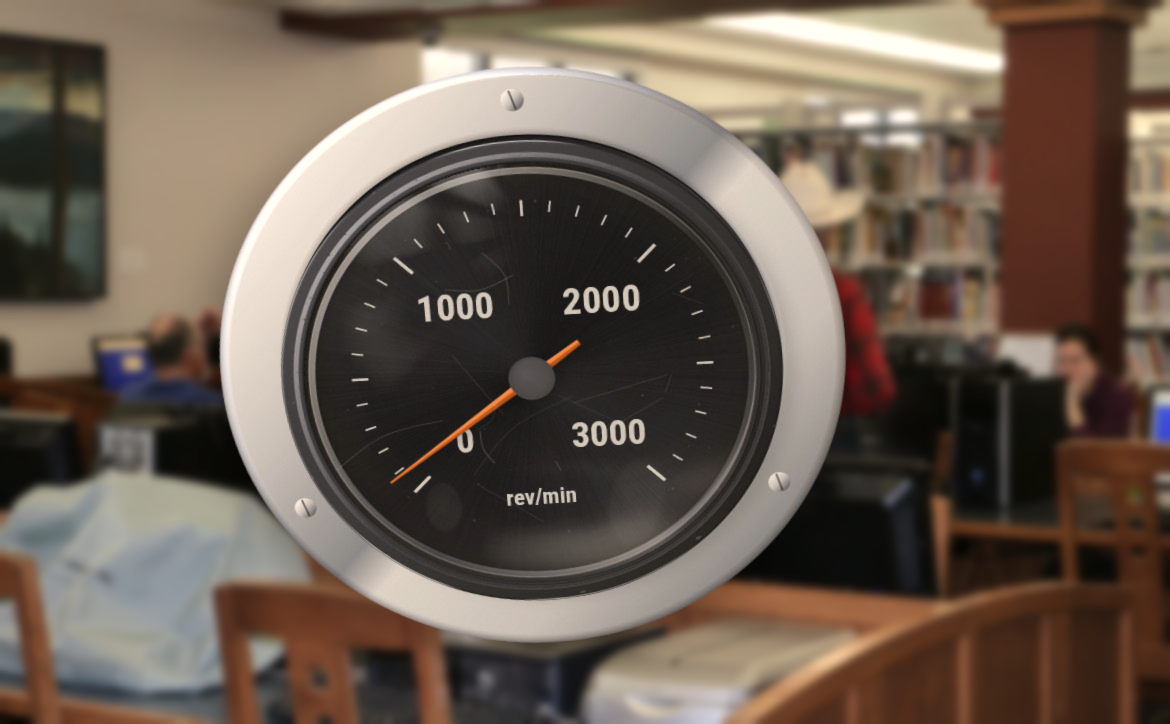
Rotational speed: 100 rpm
